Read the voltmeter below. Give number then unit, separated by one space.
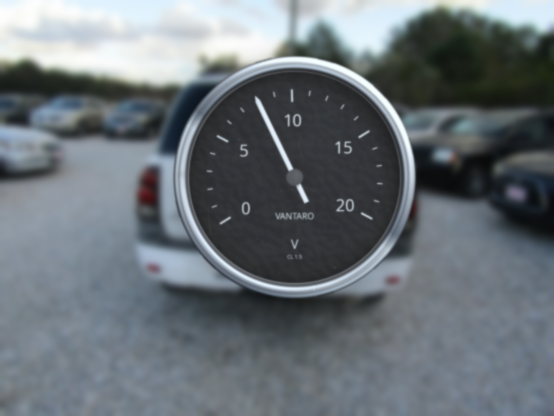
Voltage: 8 V
